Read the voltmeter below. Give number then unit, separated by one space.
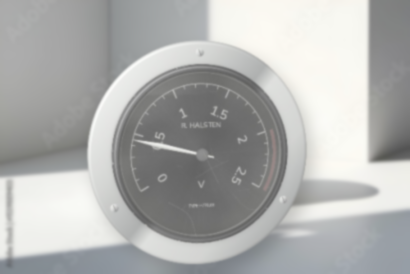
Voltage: 0.45 V
